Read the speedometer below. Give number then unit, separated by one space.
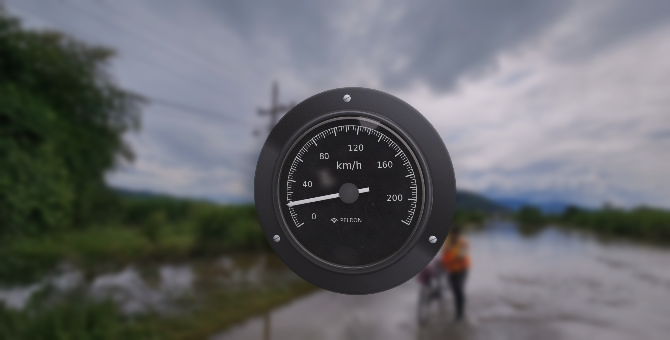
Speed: 20 km/h
